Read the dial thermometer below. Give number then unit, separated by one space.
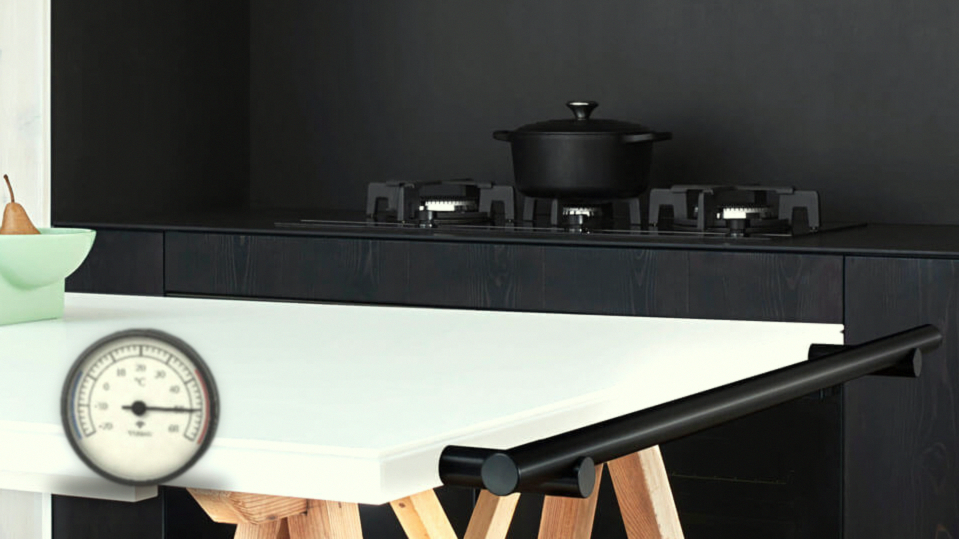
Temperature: 50 °C
